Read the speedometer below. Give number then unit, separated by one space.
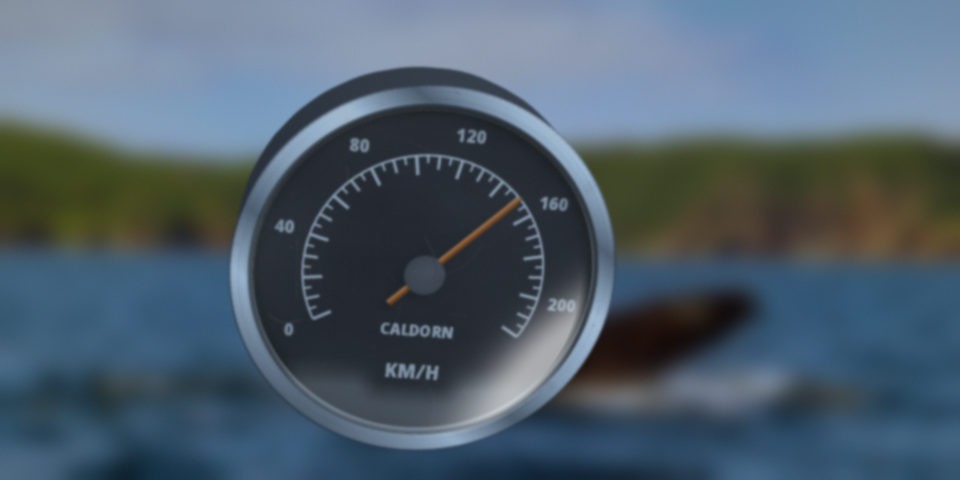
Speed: 150 km/h
